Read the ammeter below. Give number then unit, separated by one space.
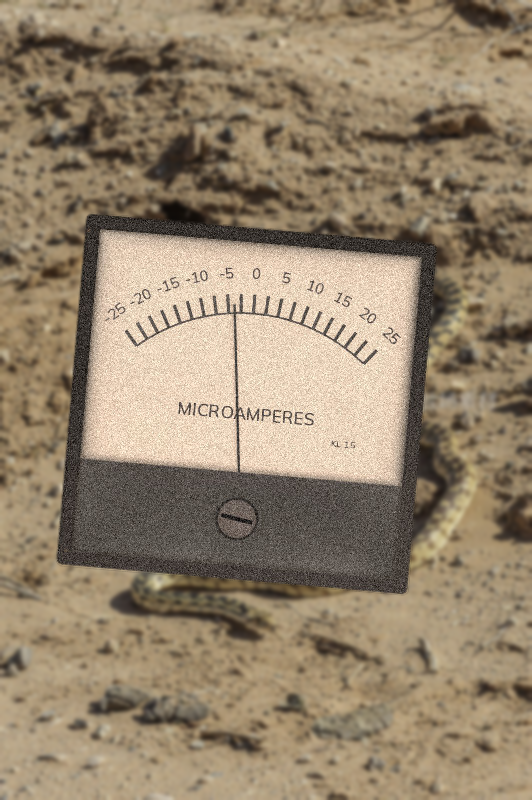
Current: -3.75 µA
